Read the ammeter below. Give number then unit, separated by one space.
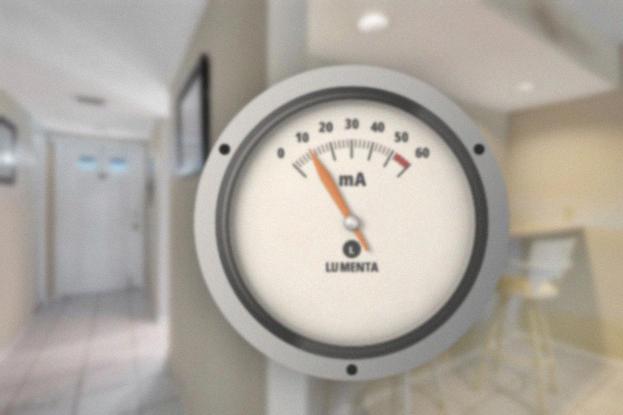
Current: 10 mA
